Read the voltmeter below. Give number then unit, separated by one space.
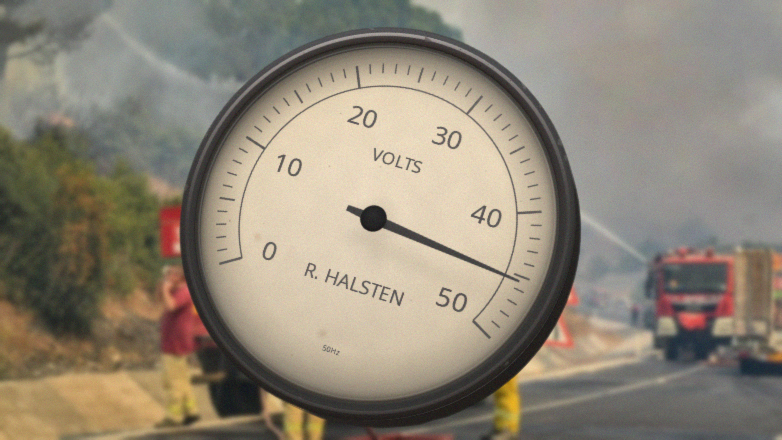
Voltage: 45.5 V
